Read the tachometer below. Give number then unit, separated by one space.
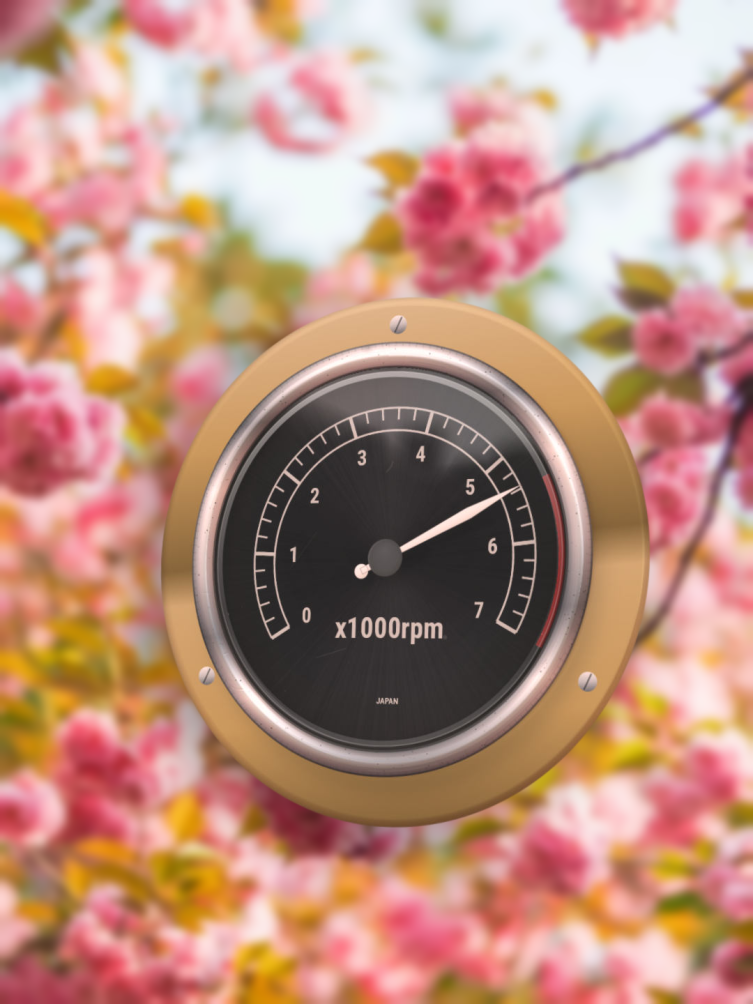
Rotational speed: 5400 rpm
